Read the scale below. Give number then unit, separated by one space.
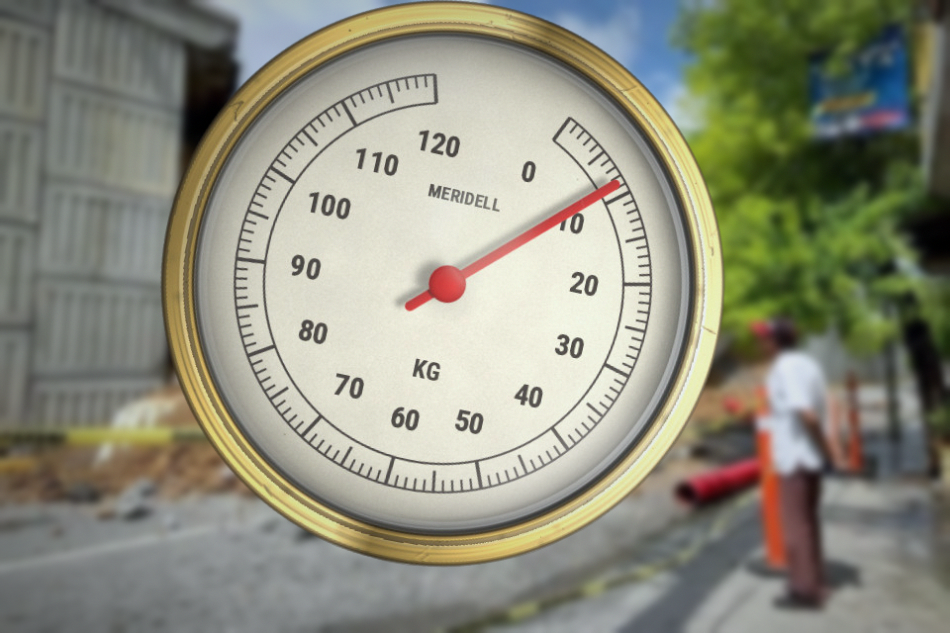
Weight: 8.5 kg
